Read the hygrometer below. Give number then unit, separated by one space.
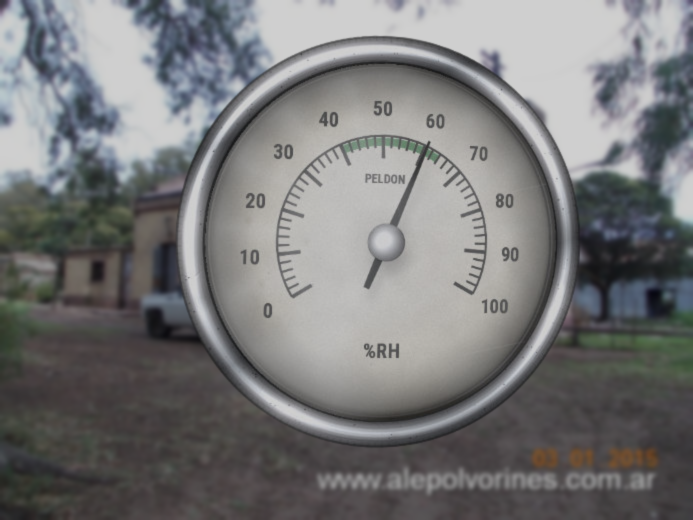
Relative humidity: 60 %
